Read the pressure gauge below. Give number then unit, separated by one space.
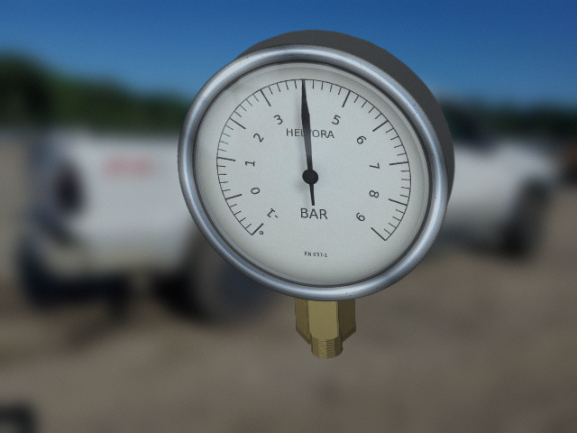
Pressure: 4 bar
